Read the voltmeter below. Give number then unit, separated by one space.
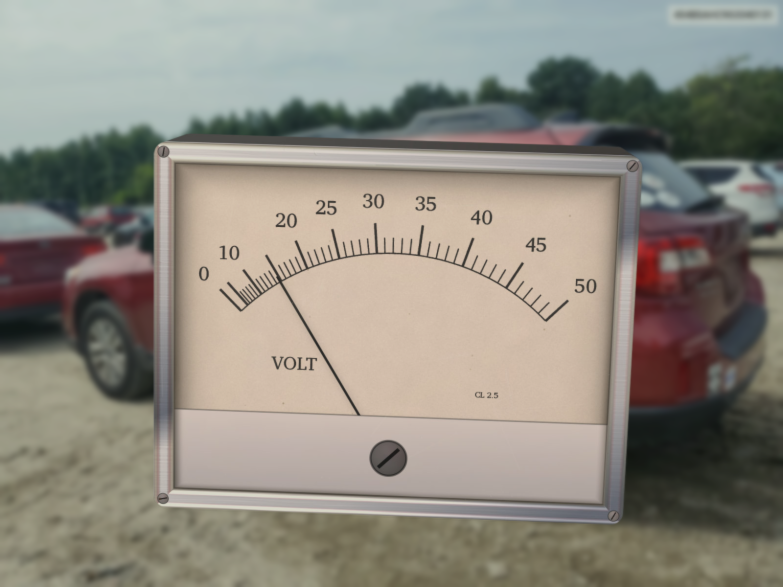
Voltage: 15 V
